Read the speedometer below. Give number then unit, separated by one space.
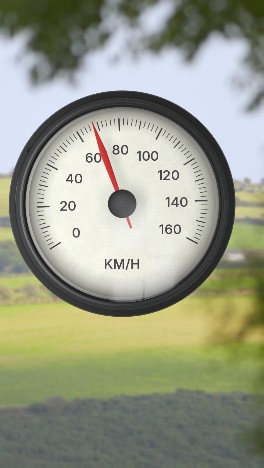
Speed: 68 km/h
